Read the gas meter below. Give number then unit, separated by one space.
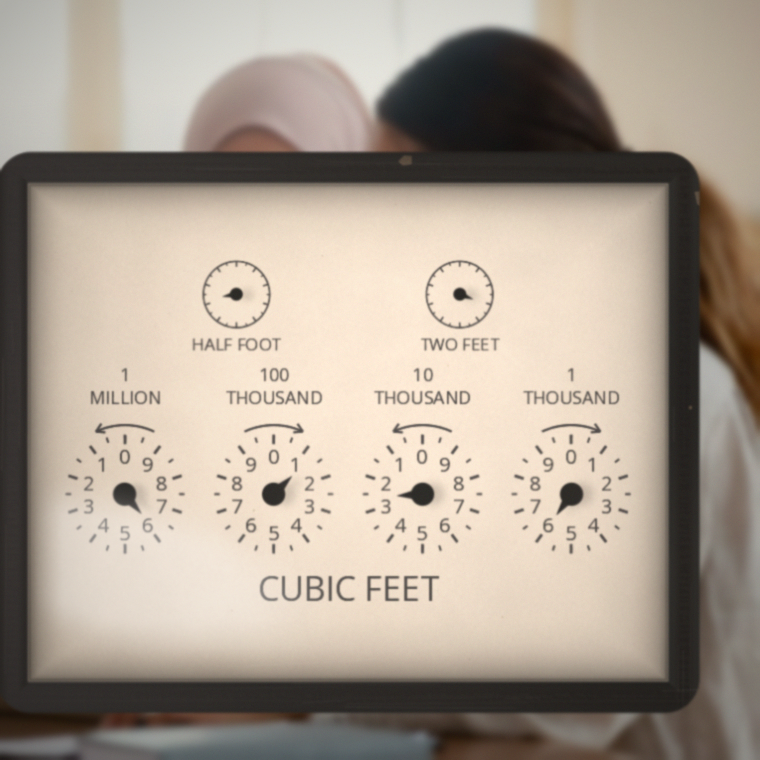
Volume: 612600 ft³
